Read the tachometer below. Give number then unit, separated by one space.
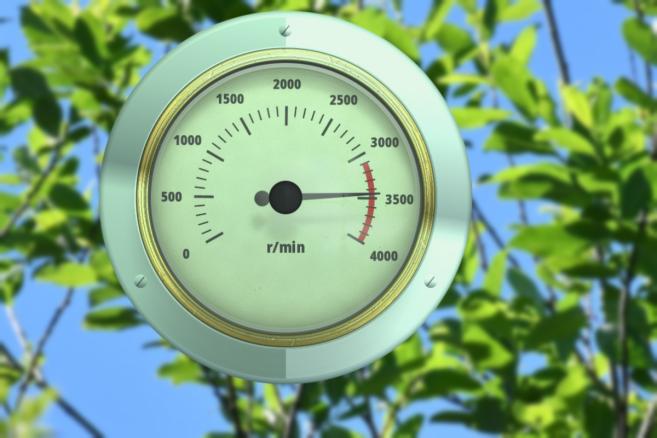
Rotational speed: 3450 rpm
